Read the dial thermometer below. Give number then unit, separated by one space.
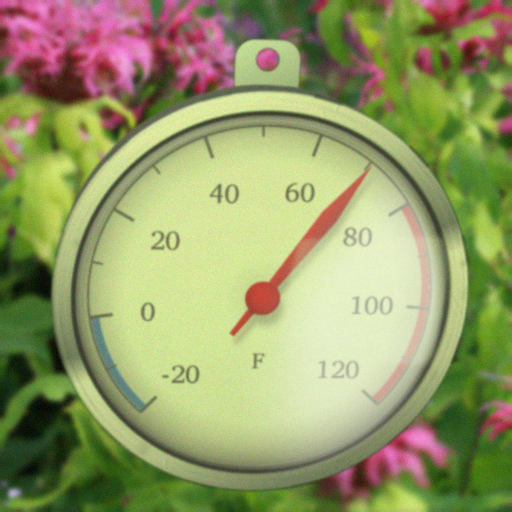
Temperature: 70 °F
